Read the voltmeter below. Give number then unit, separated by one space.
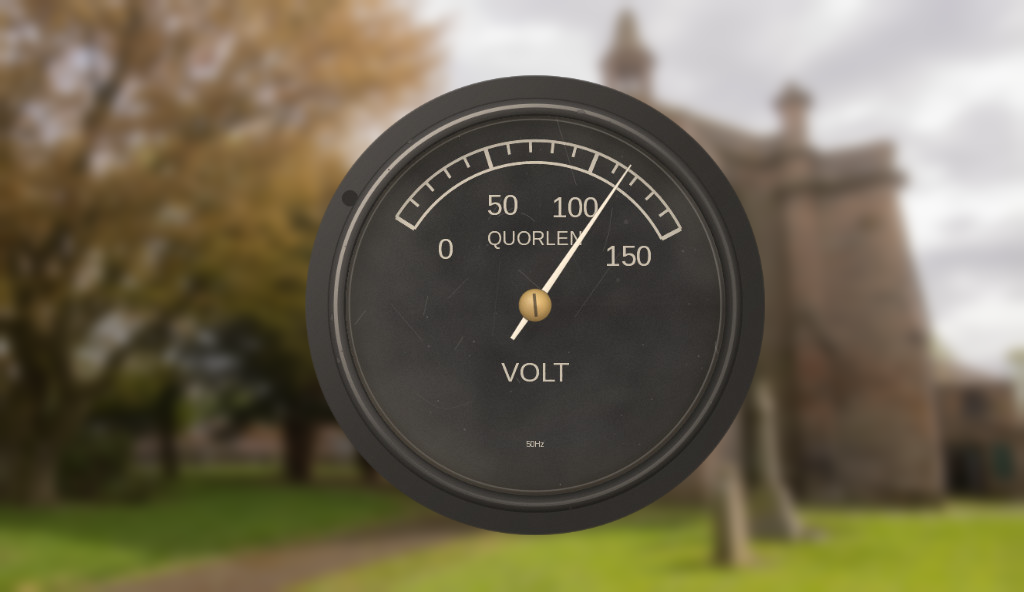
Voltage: 115 V
